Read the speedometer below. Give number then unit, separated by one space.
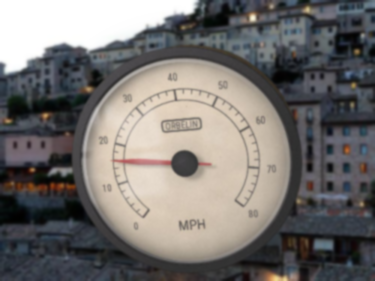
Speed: 16 mph
